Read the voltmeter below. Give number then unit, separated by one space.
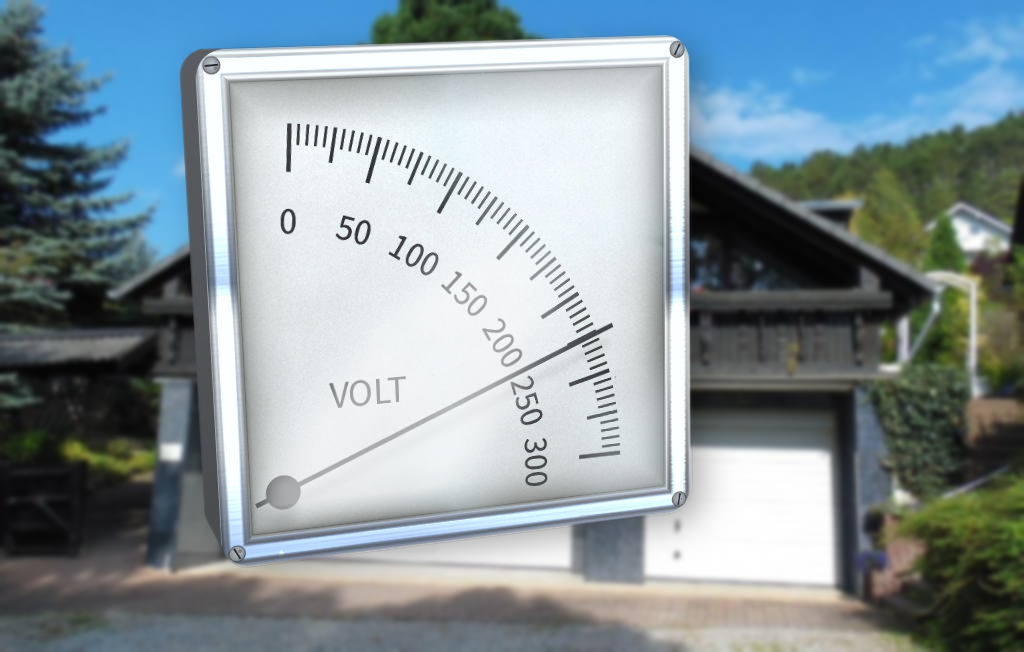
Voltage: 225 V
